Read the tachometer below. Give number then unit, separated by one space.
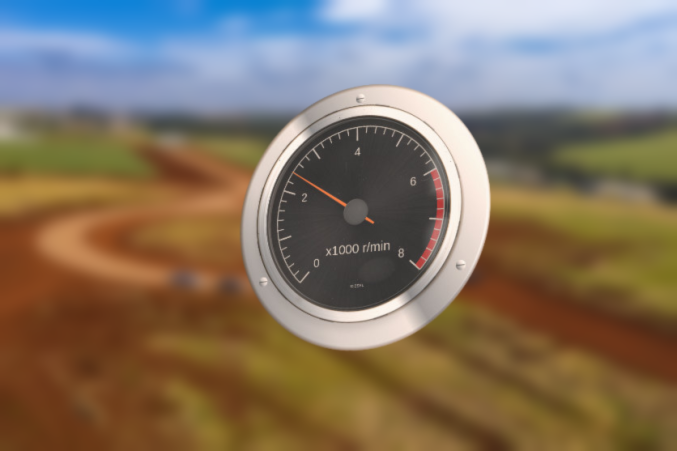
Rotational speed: 2400 rpm
